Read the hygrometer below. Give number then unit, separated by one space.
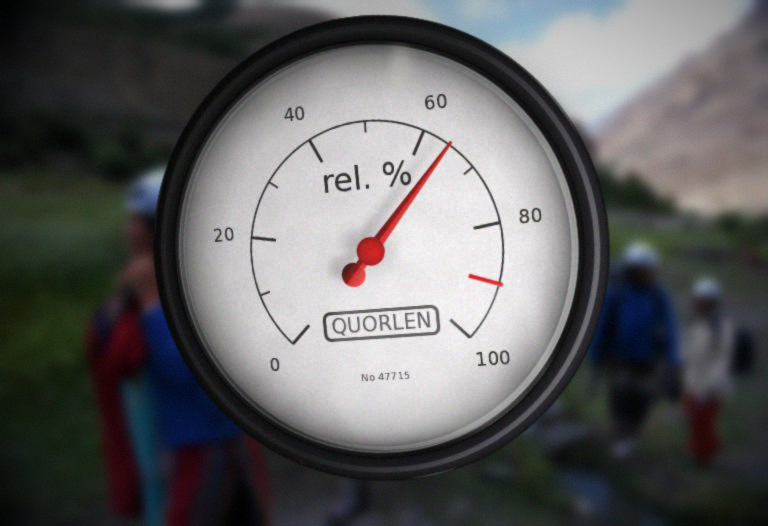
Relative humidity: 65 %
